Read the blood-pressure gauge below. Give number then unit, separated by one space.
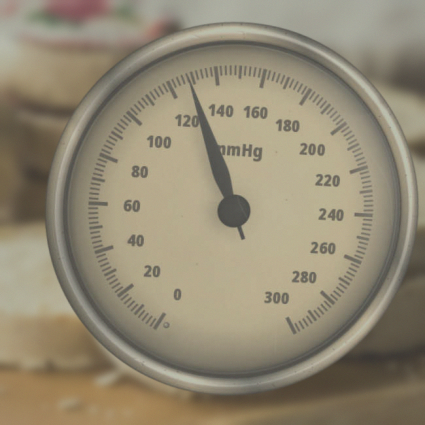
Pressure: 128 mmHg
